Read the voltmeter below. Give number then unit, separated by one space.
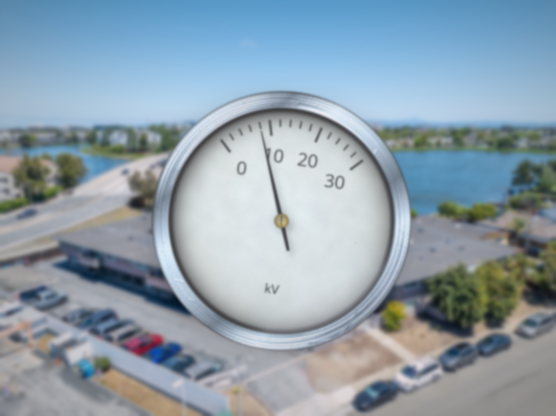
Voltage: 8 kV
